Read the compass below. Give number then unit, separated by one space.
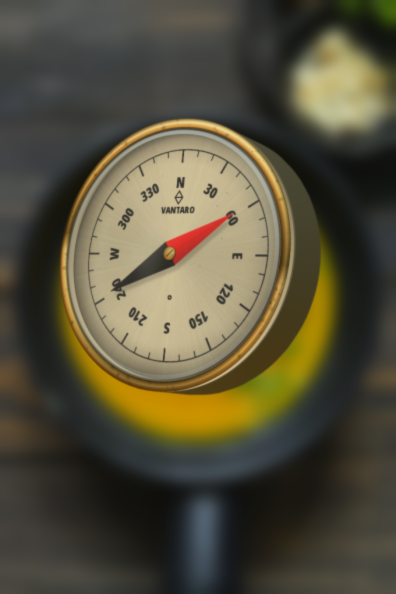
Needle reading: 60 °
